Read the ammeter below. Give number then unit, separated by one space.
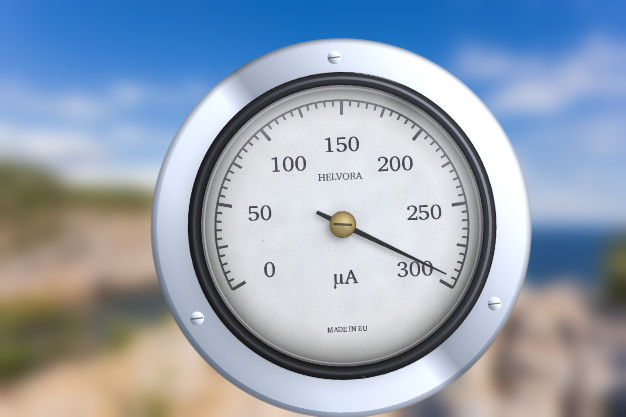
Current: 295 µA
